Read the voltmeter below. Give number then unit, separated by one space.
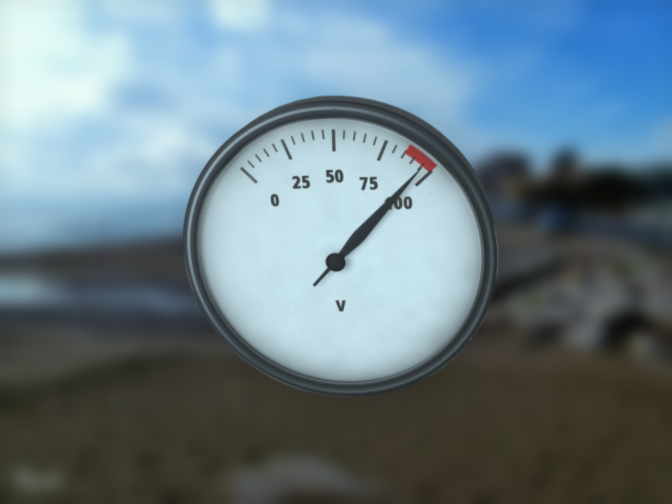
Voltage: 95 V
